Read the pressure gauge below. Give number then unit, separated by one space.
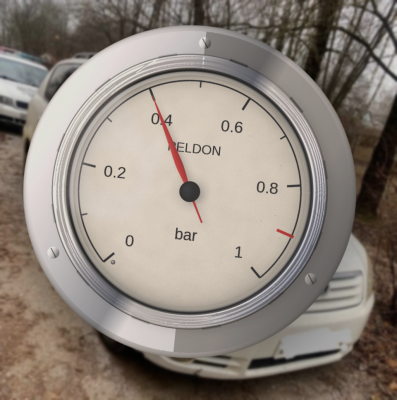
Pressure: 0.4 bar
